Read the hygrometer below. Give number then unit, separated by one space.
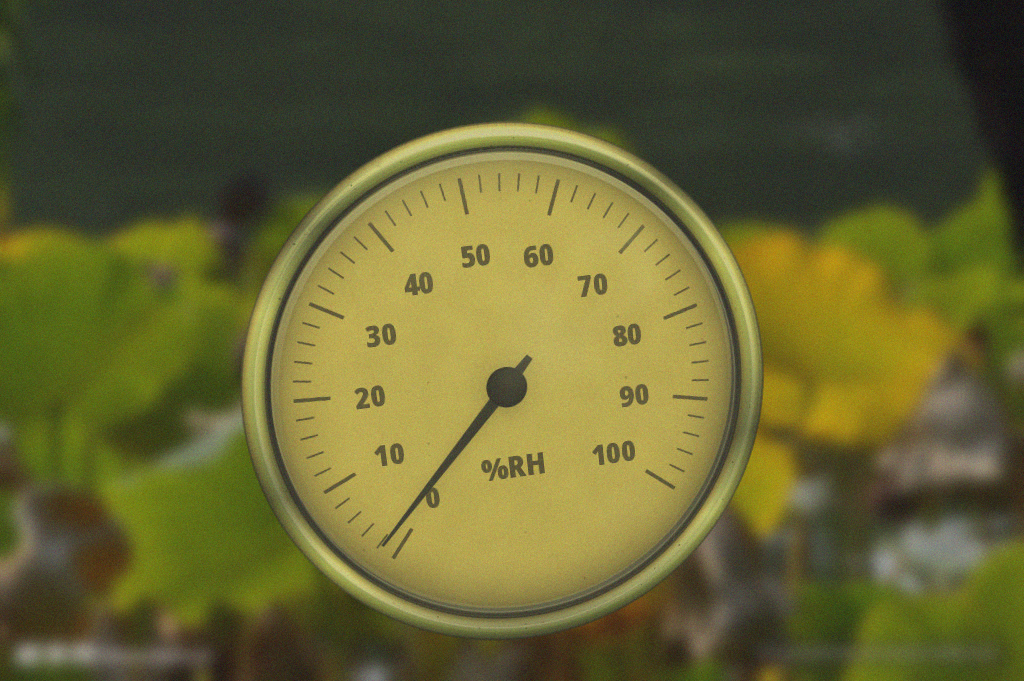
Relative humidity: 2 %
